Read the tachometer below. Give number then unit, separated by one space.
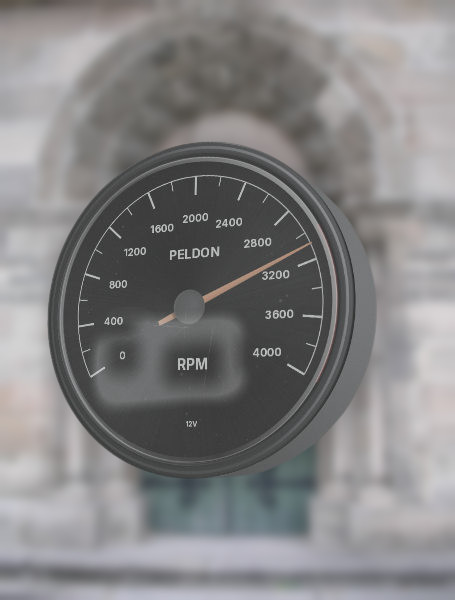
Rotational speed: 3100 rpm
